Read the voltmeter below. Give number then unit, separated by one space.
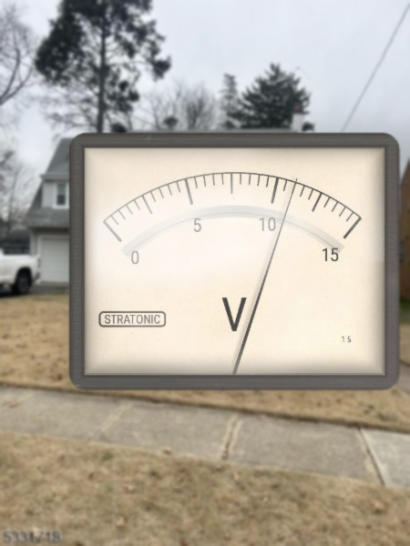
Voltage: 11 V
